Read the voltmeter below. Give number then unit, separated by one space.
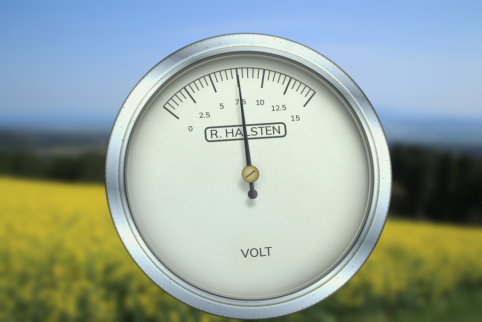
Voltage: 7.5 V
